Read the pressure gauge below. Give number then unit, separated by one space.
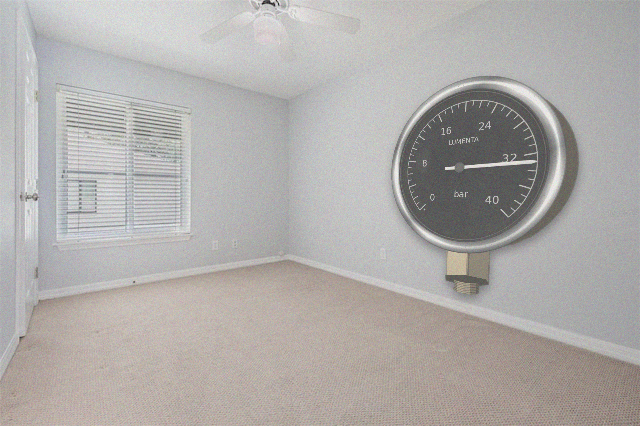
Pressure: 33 bar
